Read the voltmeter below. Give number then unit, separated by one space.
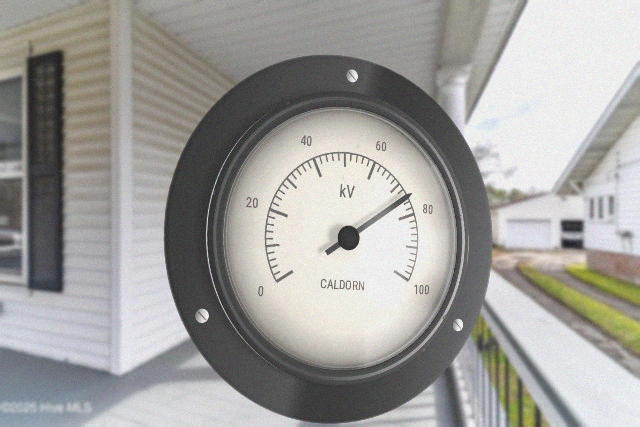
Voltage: 74 kV
